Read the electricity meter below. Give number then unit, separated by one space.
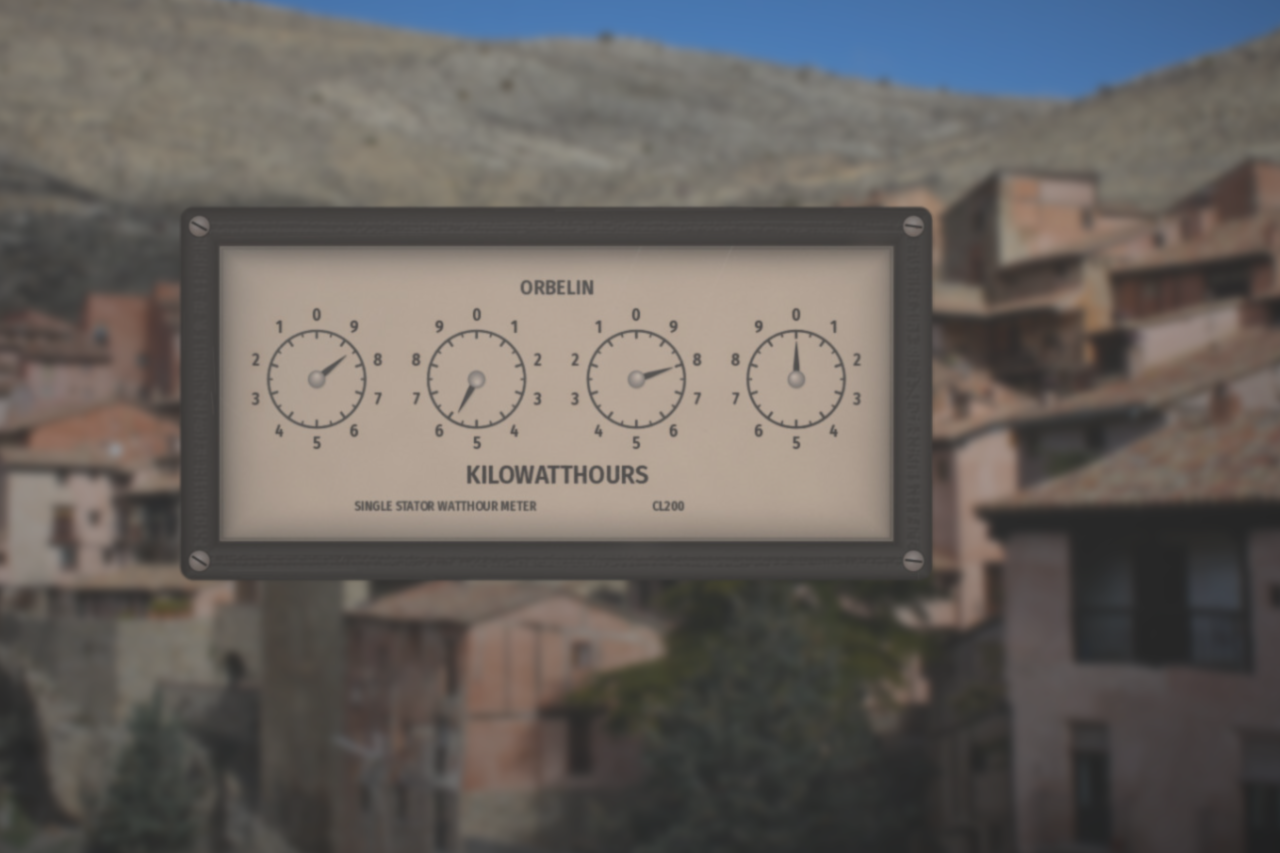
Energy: 8580 kWh
